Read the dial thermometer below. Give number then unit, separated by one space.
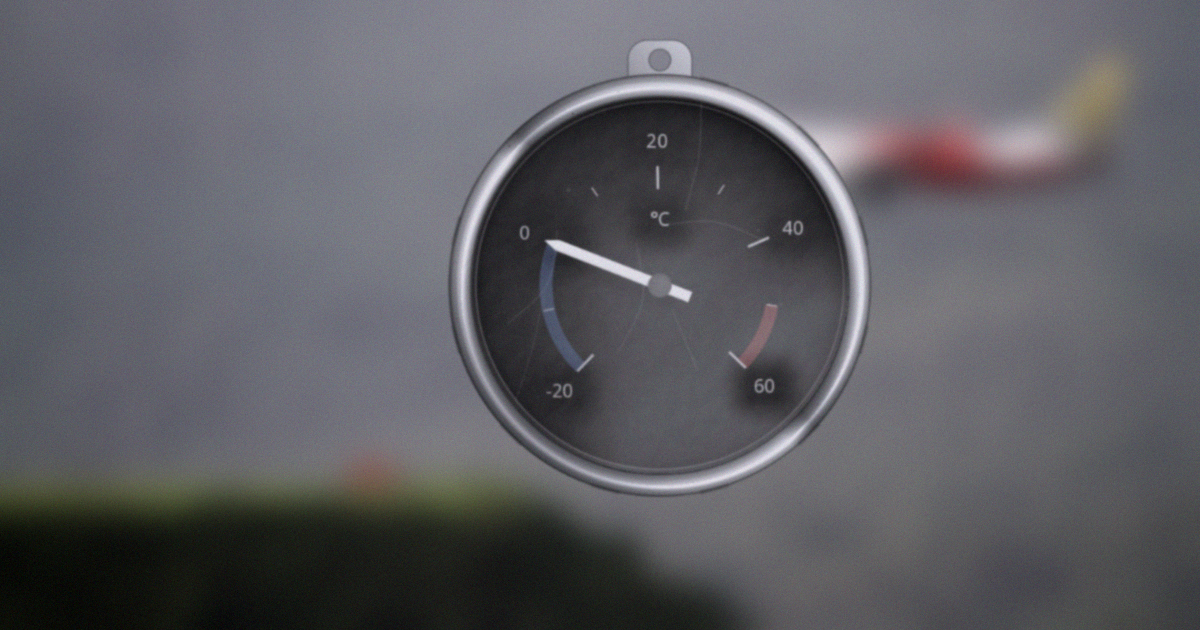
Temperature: 0 °C
